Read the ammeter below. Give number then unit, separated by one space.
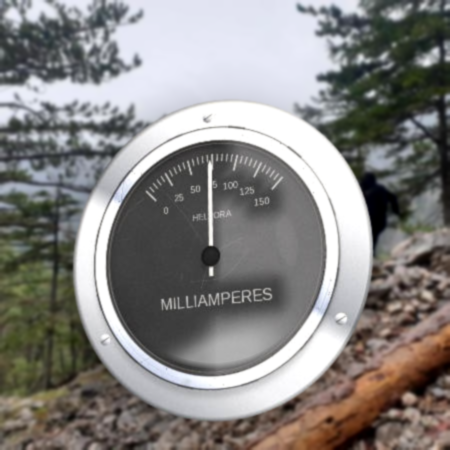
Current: 75 mA
